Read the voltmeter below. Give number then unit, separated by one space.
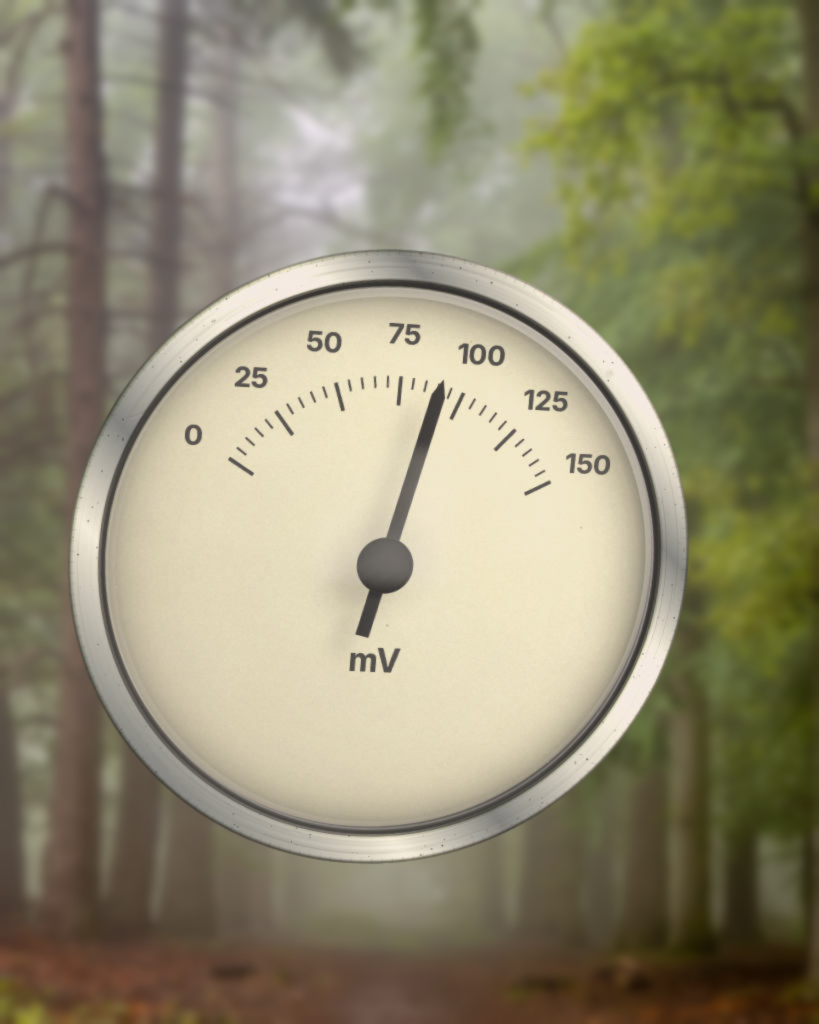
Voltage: 90 mV
